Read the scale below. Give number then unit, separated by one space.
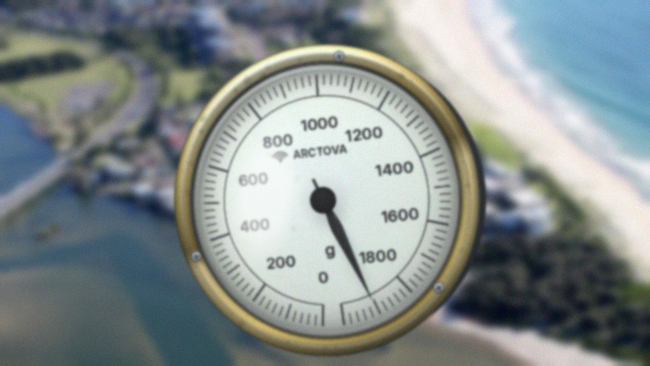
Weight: 1900 g
